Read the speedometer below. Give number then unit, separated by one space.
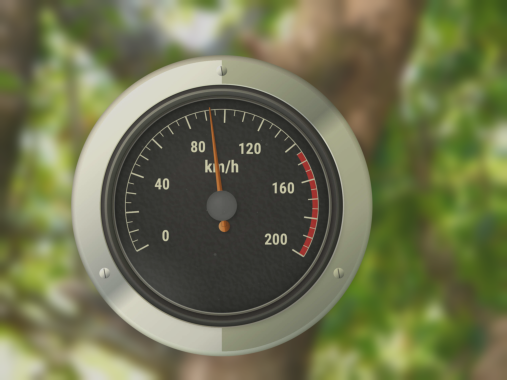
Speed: 92.5 km/h
